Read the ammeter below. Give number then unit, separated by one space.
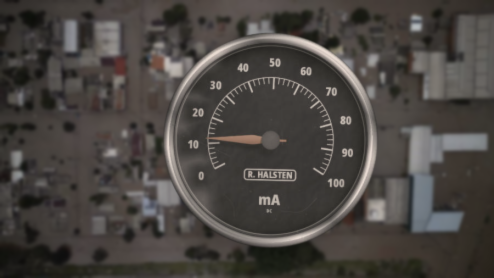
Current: 12 mA
